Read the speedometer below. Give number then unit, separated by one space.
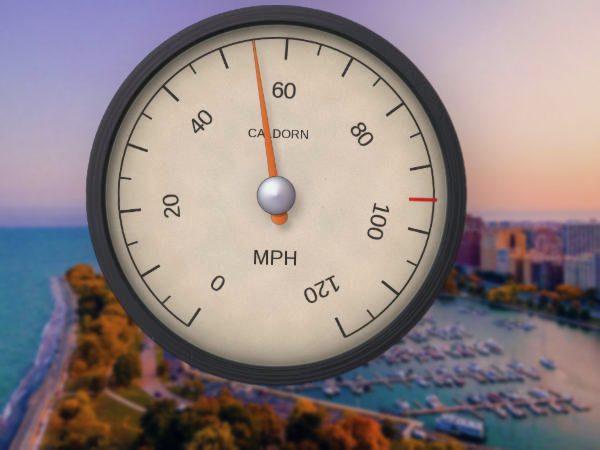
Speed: 55 mph
